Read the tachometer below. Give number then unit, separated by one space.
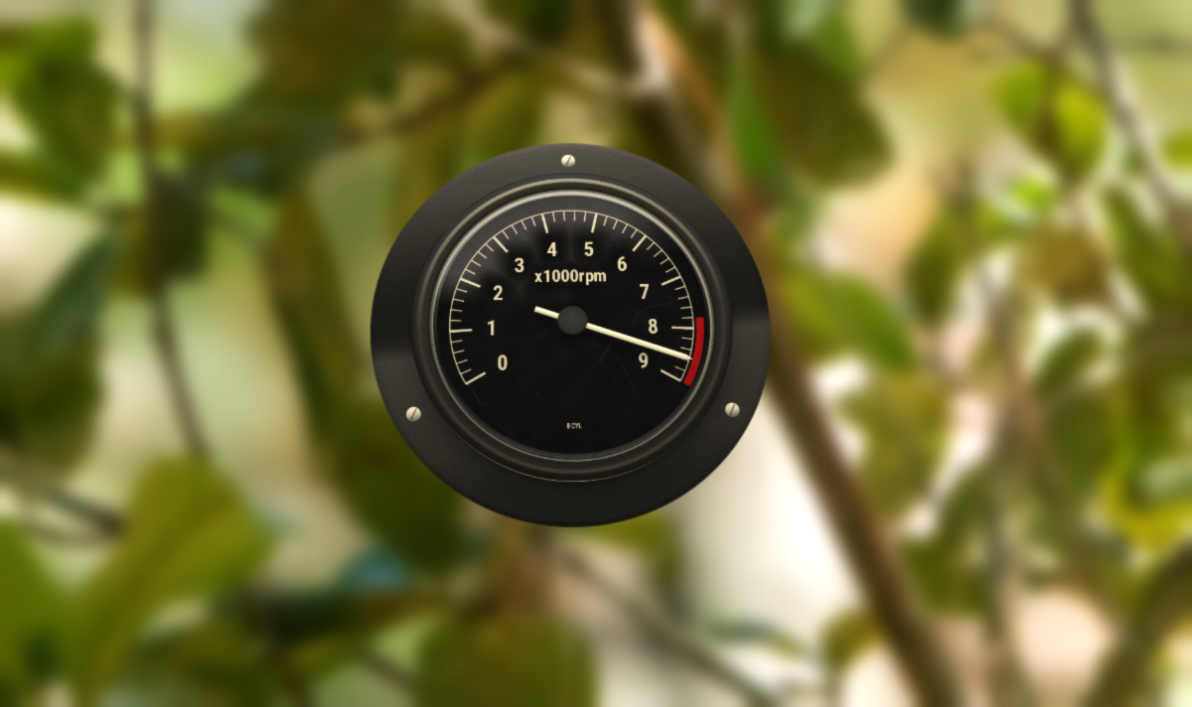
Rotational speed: 8600 rpm
